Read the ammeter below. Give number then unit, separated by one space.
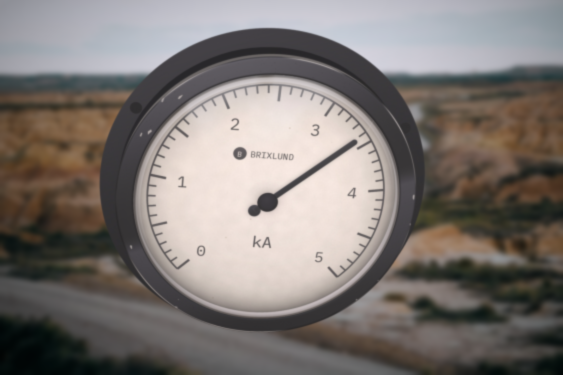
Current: 3.4 kA
